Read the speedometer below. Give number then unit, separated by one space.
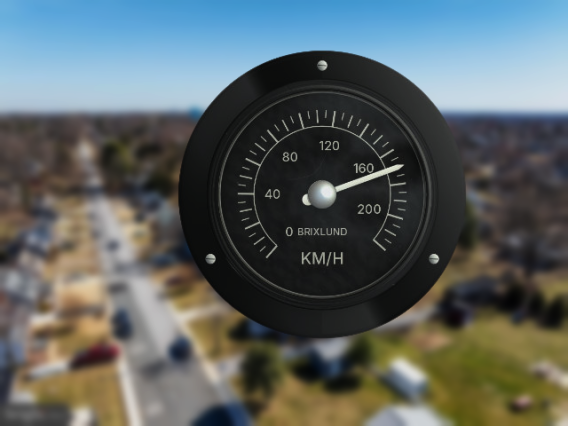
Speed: 170 km/h
